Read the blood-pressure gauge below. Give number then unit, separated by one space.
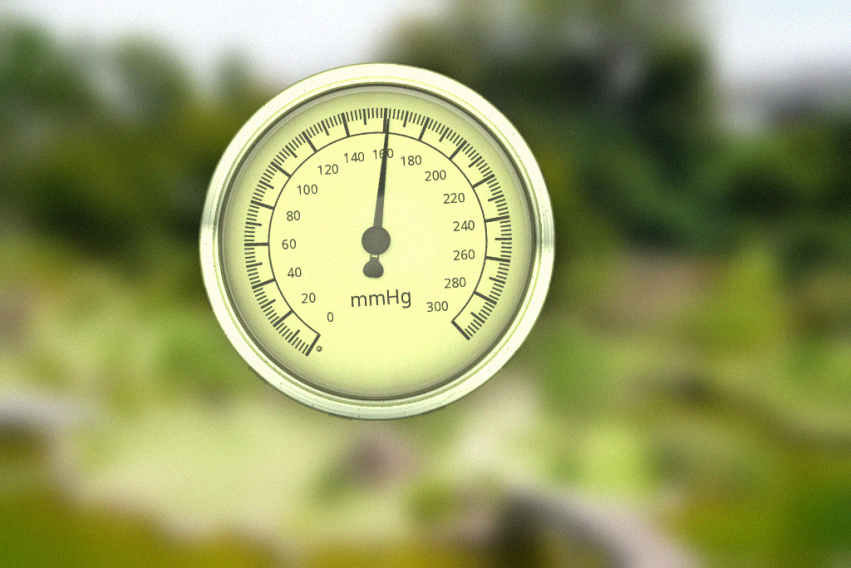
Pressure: 162 mmHg
